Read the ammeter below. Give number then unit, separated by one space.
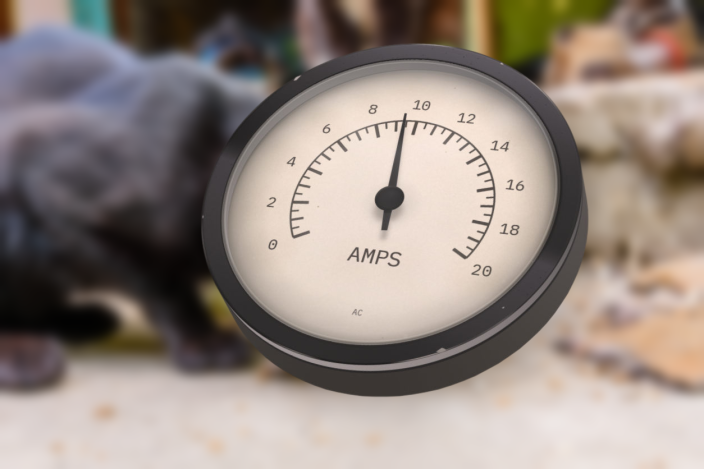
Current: 9.5 A
